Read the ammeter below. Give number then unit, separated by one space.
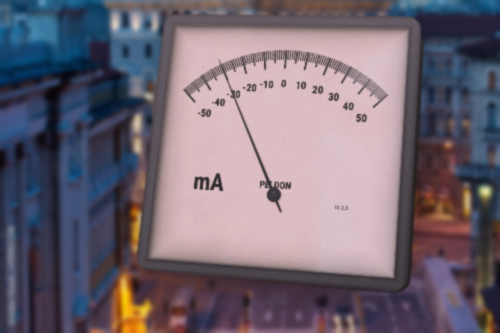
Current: -30 mA
